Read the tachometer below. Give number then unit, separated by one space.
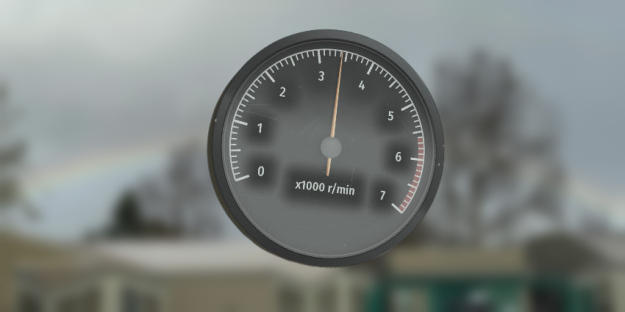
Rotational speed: 3400 rpm
